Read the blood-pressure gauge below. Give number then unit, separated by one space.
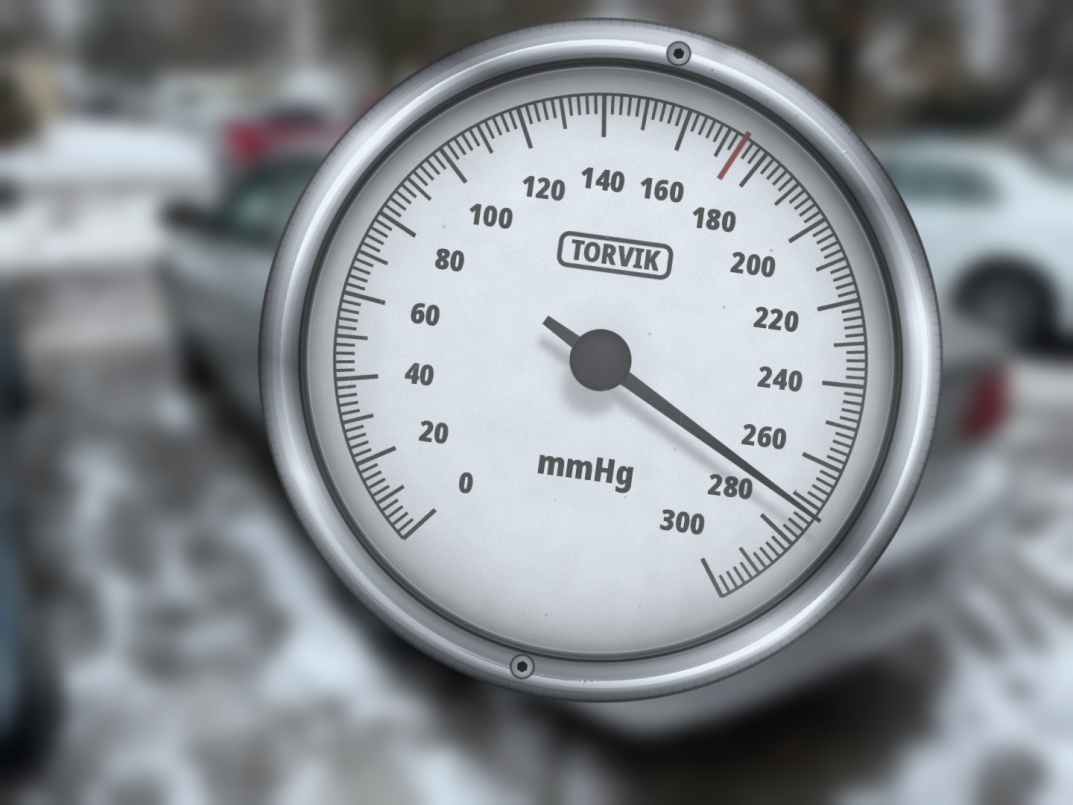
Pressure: 272 mmHg
